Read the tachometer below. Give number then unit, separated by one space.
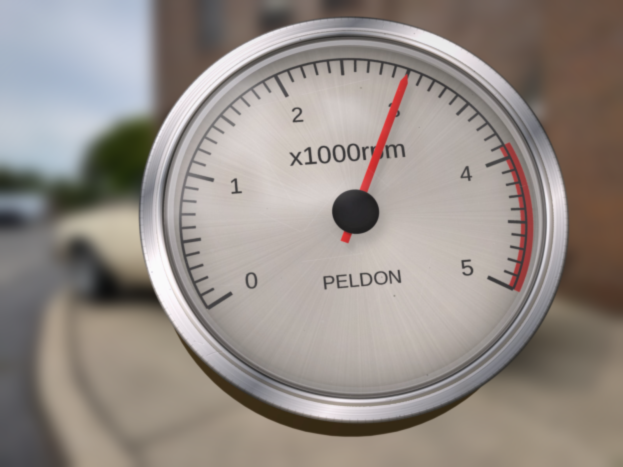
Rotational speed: 3000 rpm
